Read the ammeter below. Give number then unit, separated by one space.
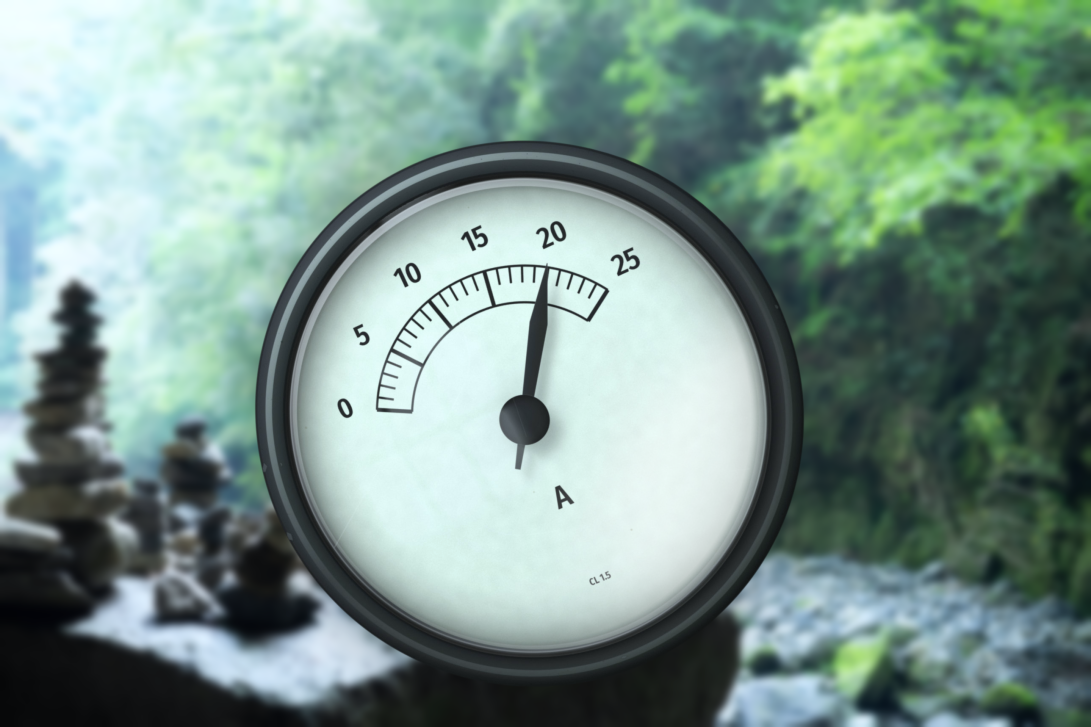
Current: 20 A
